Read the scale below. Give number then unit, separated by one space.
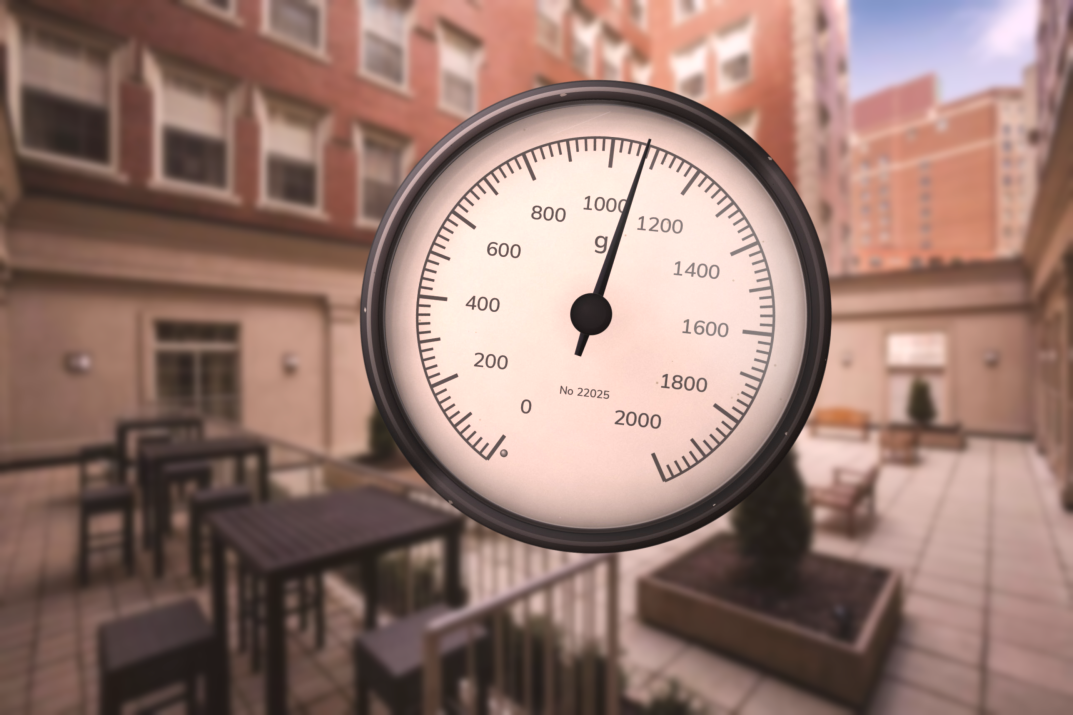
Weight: 1080 g
